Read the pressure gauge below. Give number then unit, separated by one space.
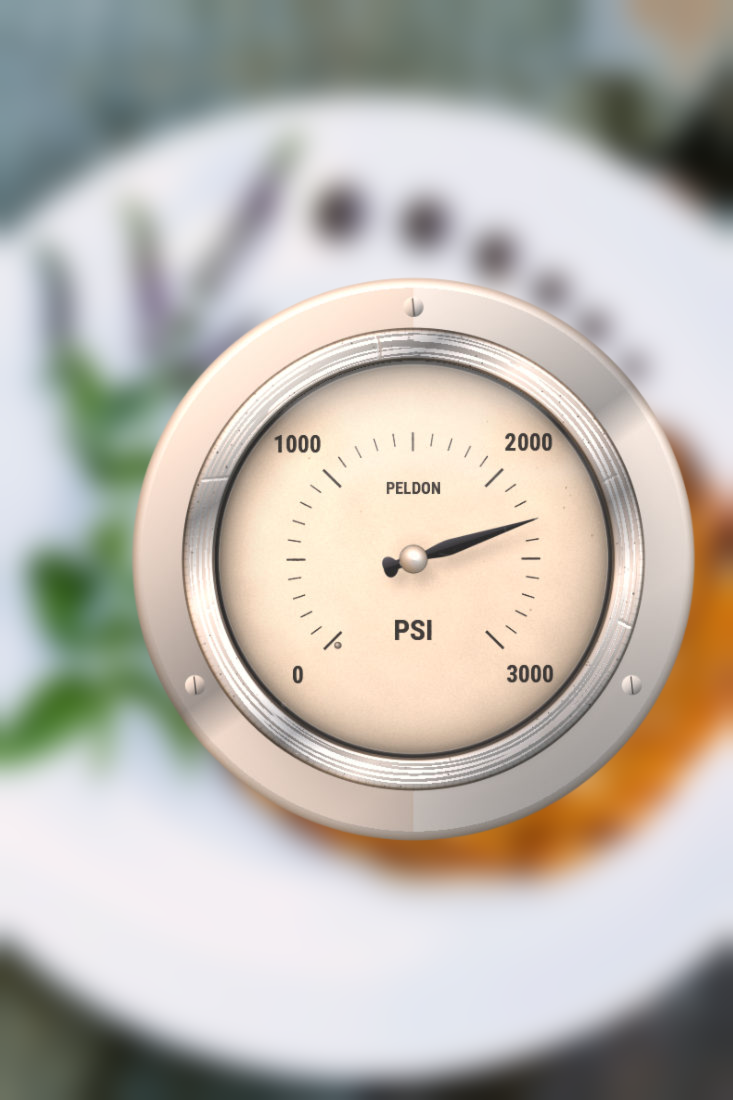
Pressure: 2300 psi
